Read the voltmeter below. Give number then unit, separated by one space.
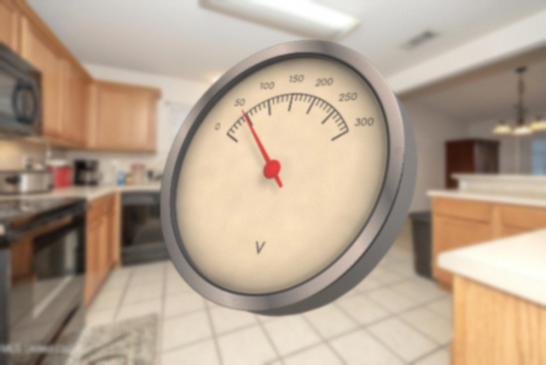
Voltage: 50 V
